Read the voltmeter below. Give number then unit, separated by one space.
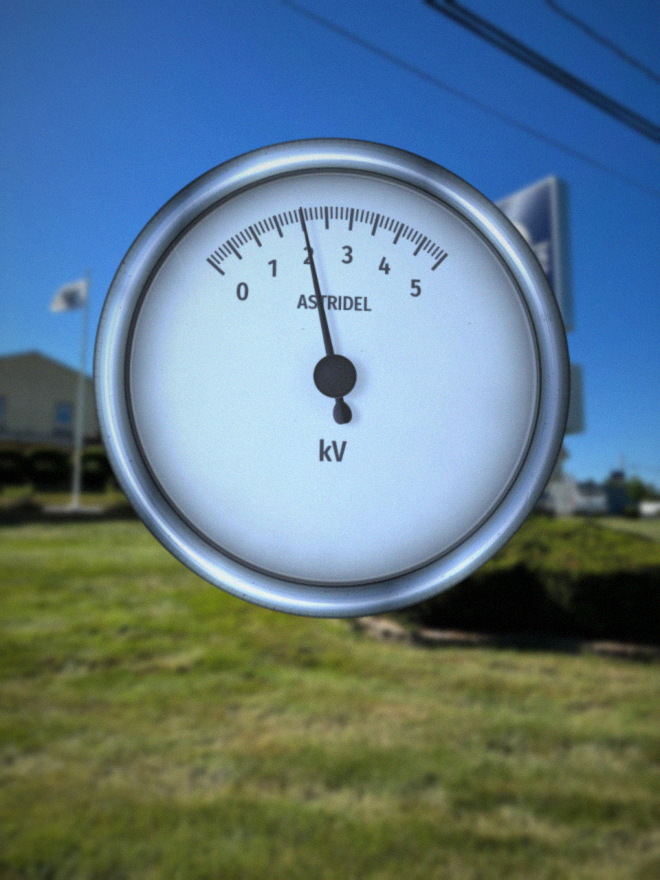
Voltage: 2 kV
